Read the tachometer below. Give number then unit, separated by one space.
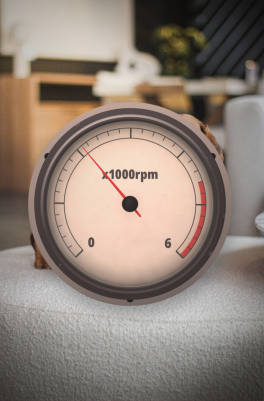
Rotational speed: 2100 rpm
